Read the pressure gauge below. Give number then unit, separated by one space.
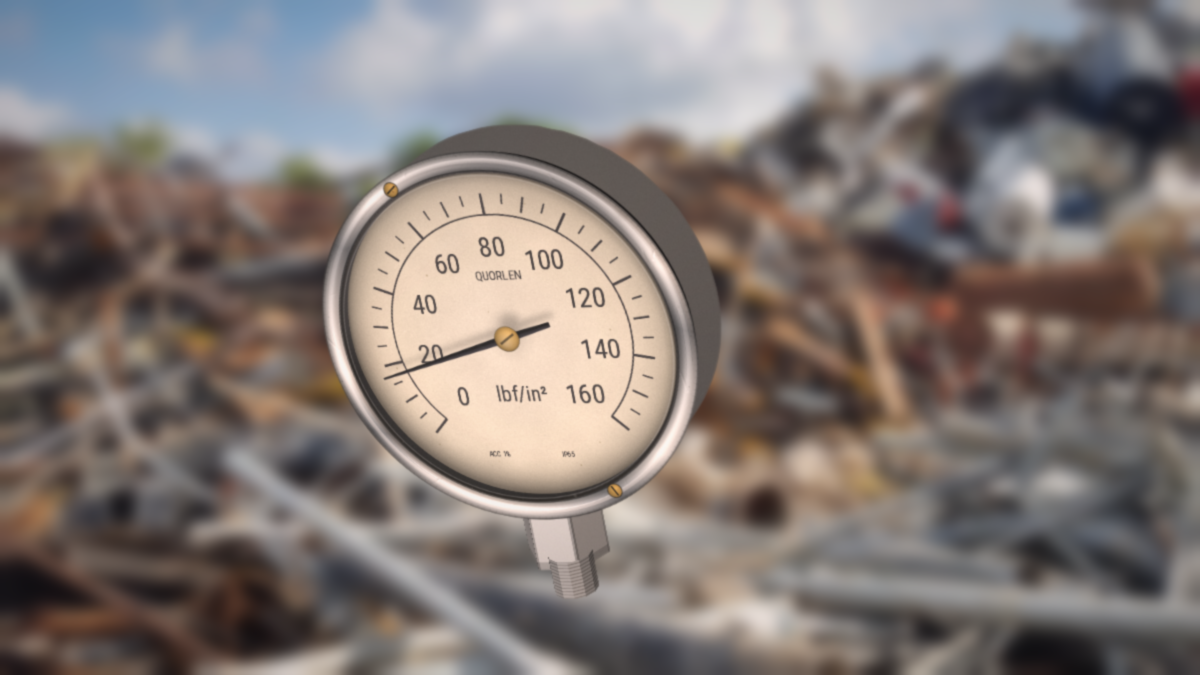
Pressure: 17.5 psi
